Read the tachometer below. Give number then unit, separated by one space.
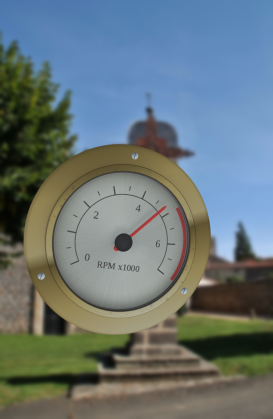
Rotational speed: 4750 rpm
